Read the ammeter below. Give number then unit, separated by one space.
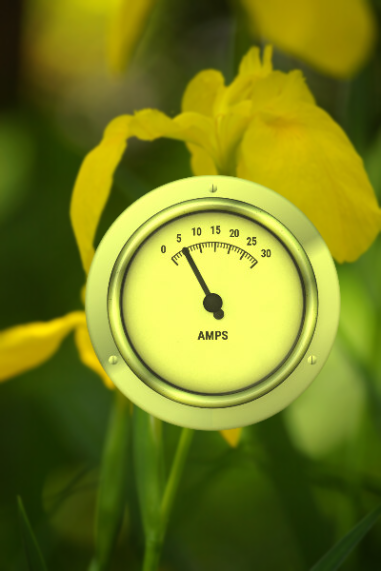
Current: 5 A
